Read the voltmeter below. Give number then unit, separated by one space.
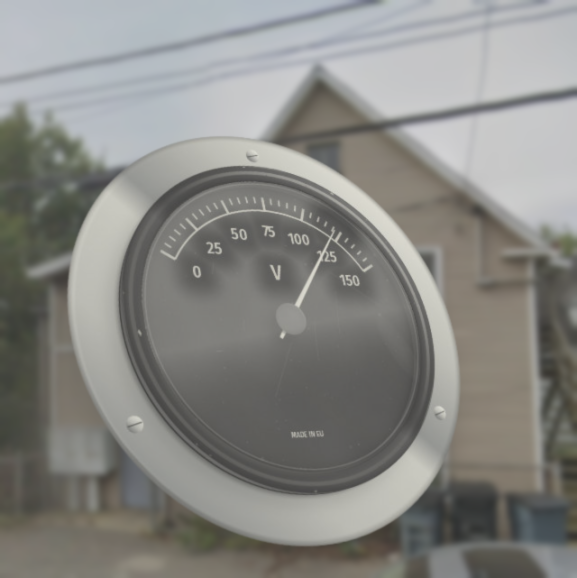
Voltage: 120 V
